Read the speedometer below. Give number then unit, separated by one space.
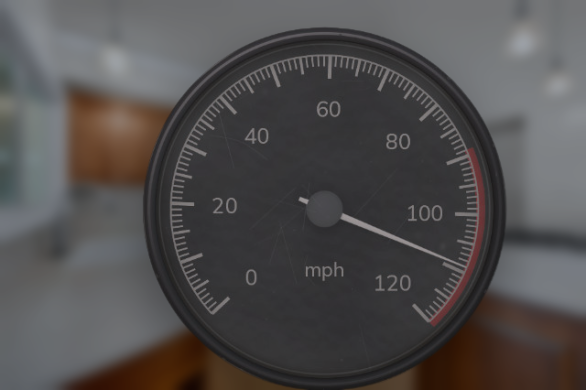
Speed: 109 mph
